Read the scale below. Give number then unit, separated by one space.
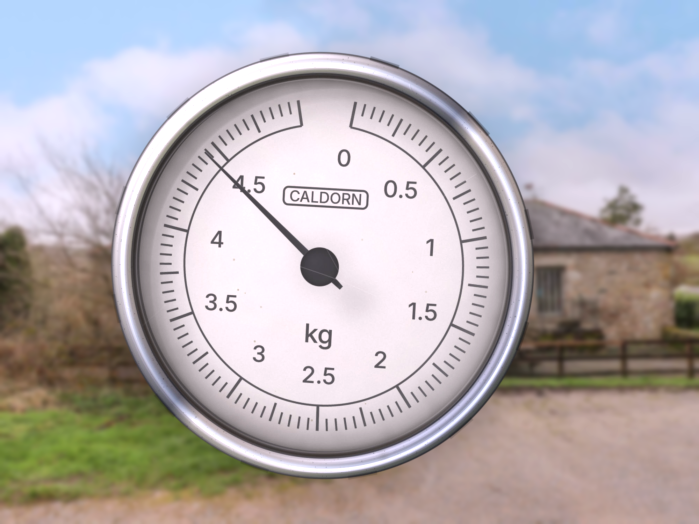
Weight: 4.45 kg
